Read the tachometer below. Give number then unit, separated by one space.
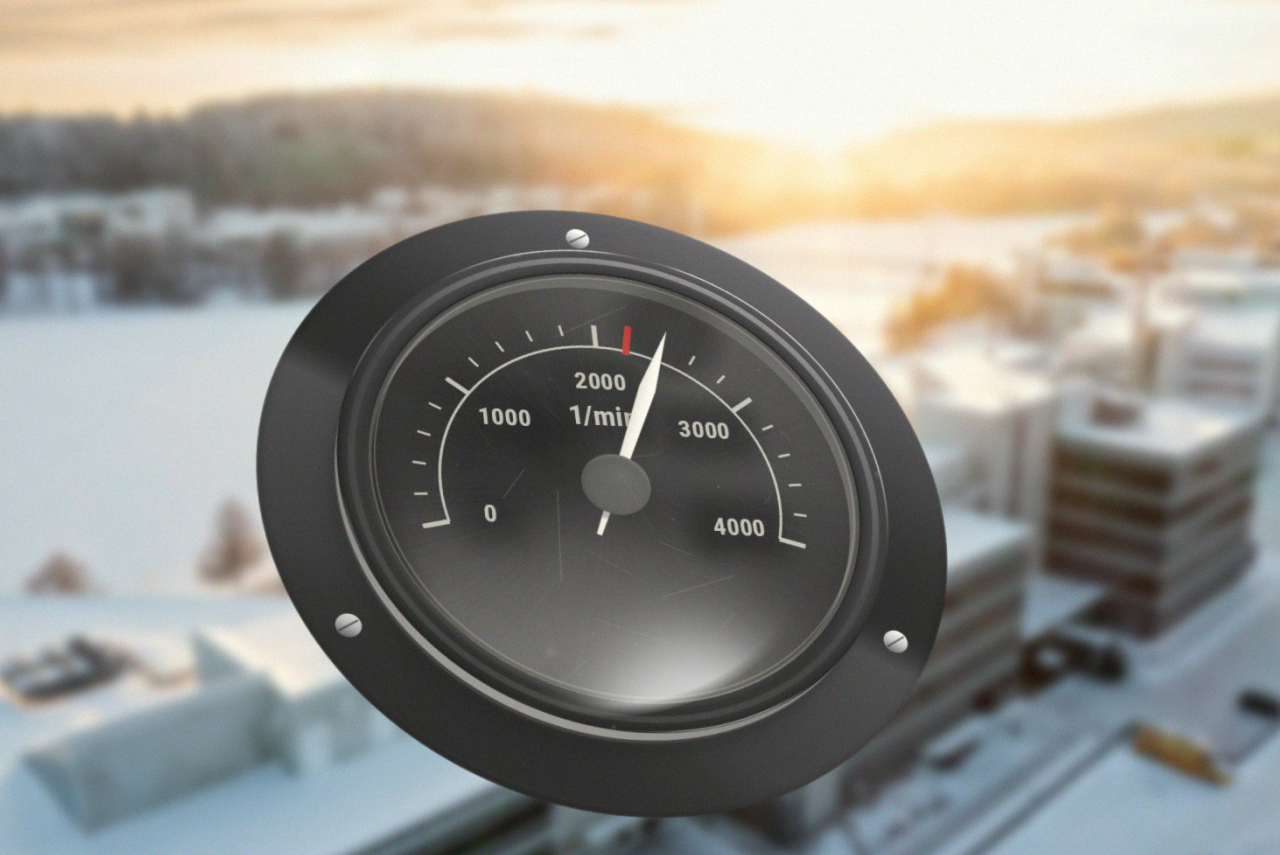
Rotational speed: 2400 rpm
